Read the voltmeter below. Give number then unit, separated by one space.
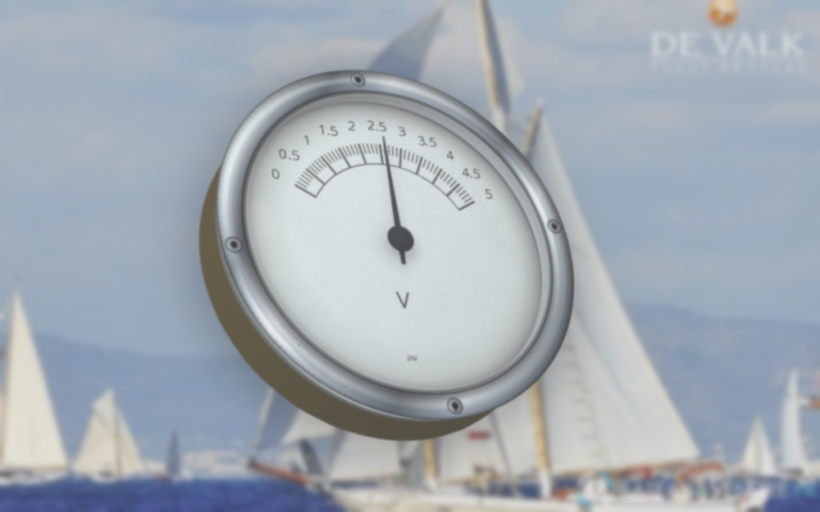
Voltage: 2.5 V
